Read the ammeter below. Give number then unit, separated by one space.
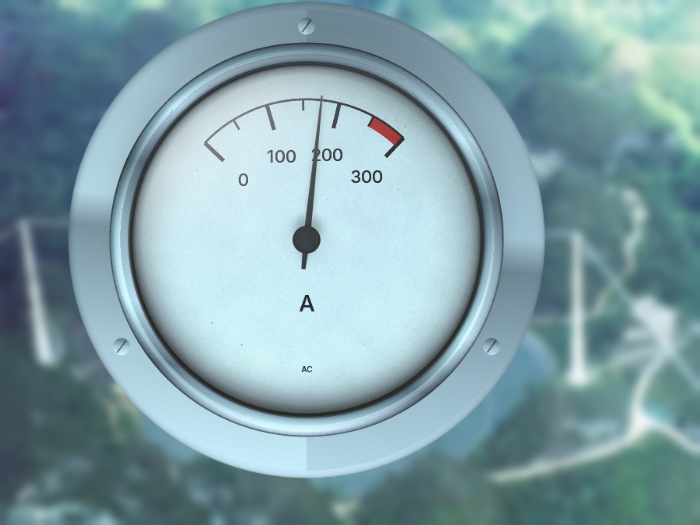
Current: 175 A
